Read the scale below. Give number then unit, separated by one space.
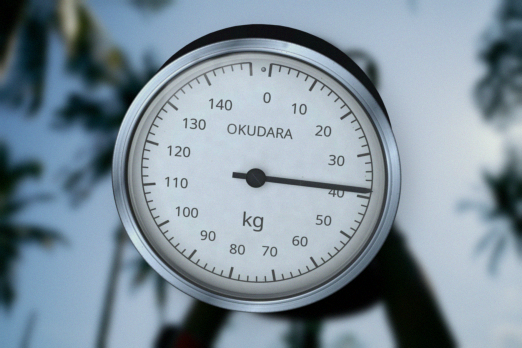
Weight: 38 kg
